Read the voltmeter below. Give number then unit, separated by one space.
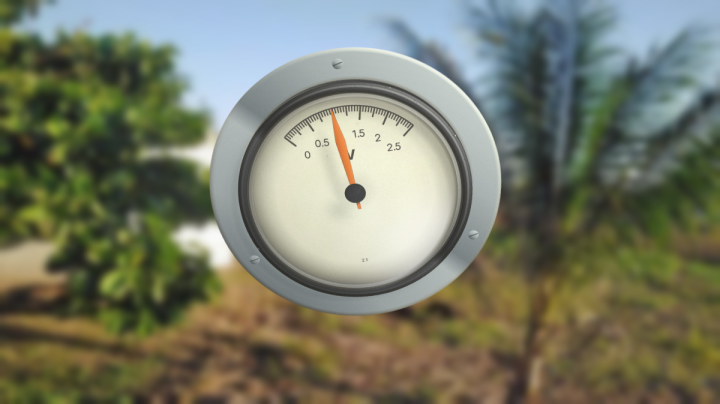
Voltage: 1 V
